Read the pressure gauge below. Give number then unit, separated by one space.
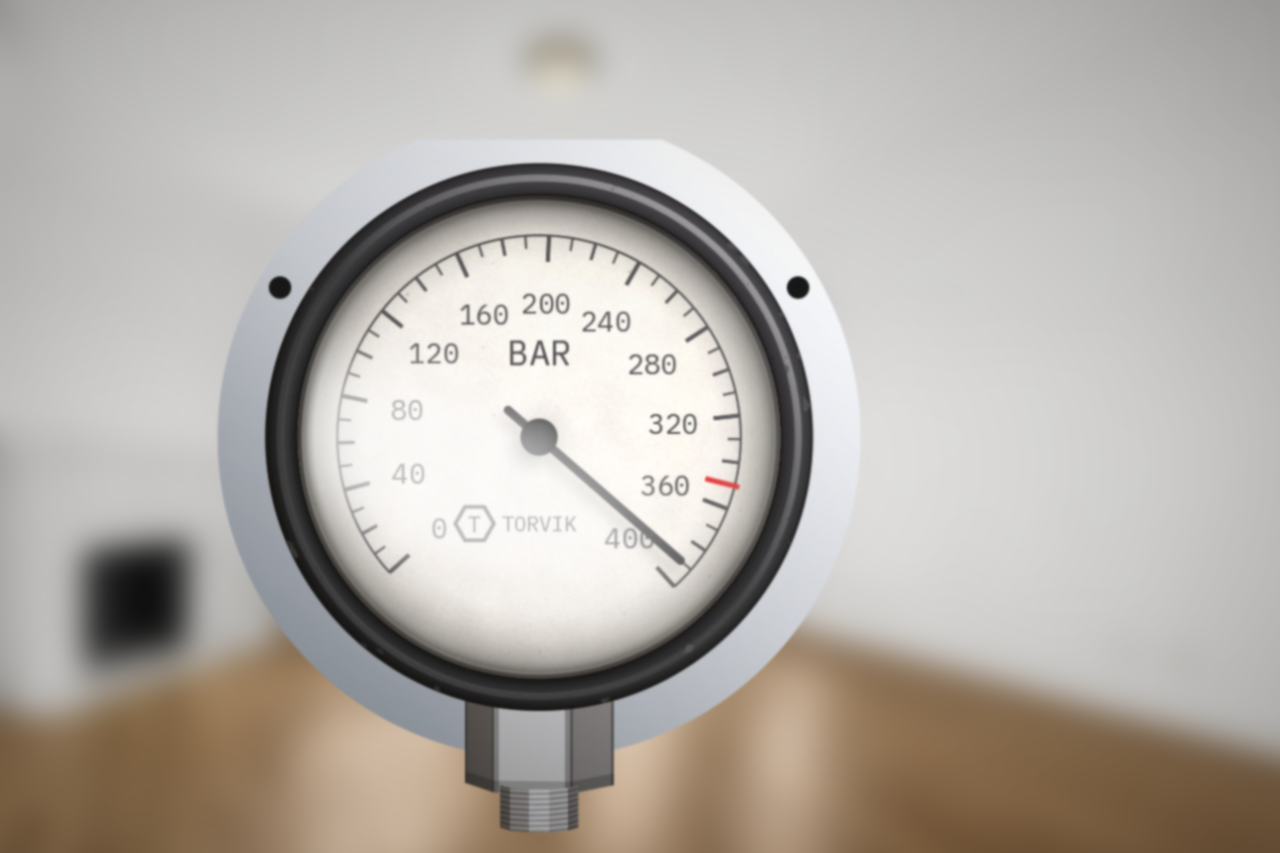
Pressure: 390 bar
